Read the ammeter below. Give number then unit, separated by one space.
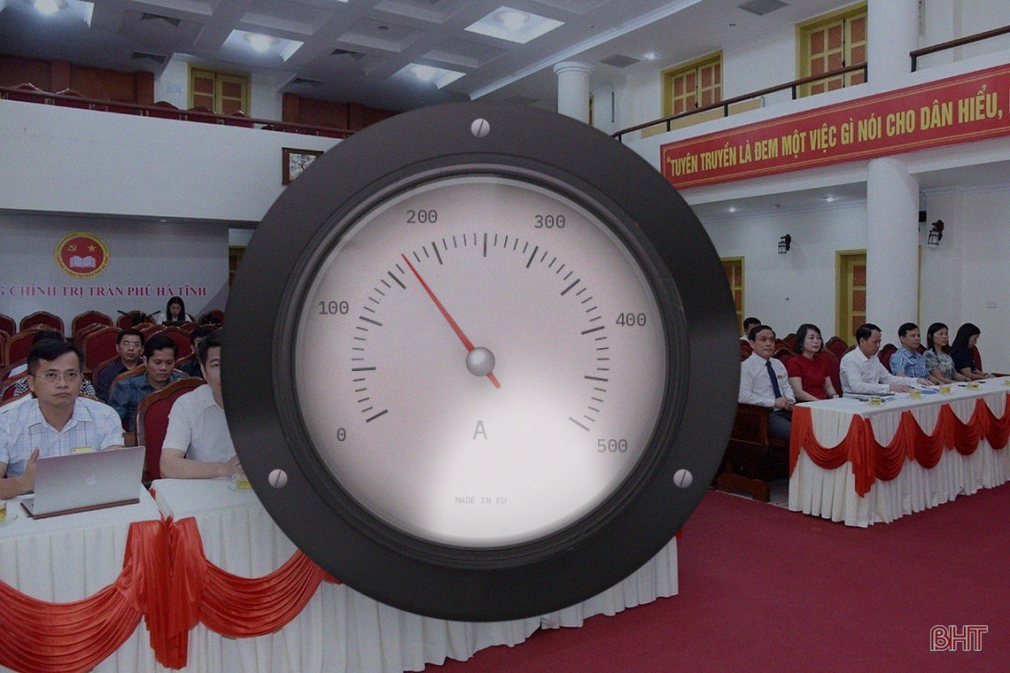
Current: 170 A
